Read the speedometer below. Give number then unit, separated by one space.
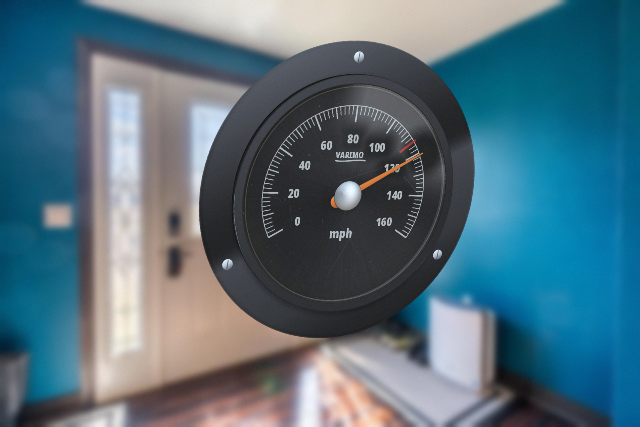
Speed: 120 mph
